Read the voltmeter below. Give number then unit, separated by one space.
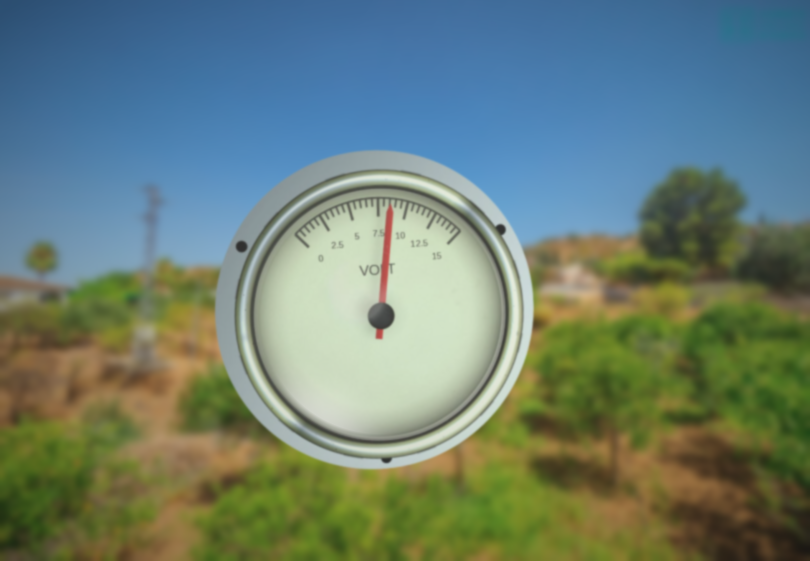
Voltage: 8.5 V
